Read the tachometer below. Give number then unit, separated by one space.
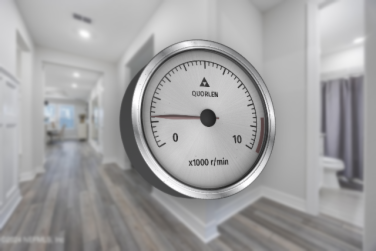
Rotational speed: 1200 rpm
